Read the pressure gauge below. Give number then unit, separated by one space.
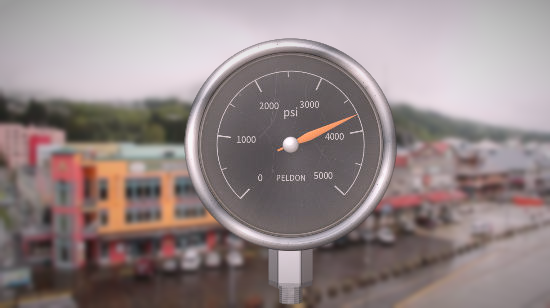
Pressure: 3750 psi
